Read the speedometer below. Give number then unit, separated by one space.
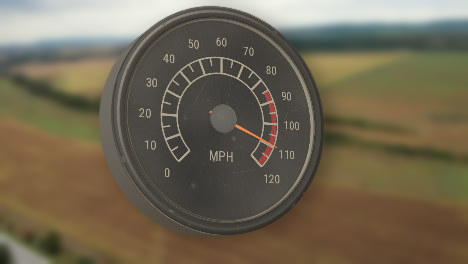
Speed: 110 mph
